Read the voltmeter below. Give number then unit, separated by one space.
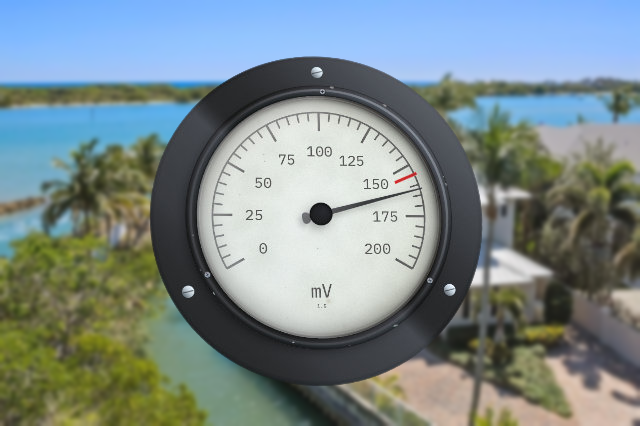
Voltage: 162.5 mV
